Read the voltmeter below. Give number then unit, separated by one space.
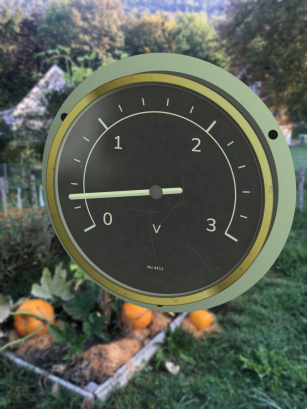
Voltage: 0.3 V
